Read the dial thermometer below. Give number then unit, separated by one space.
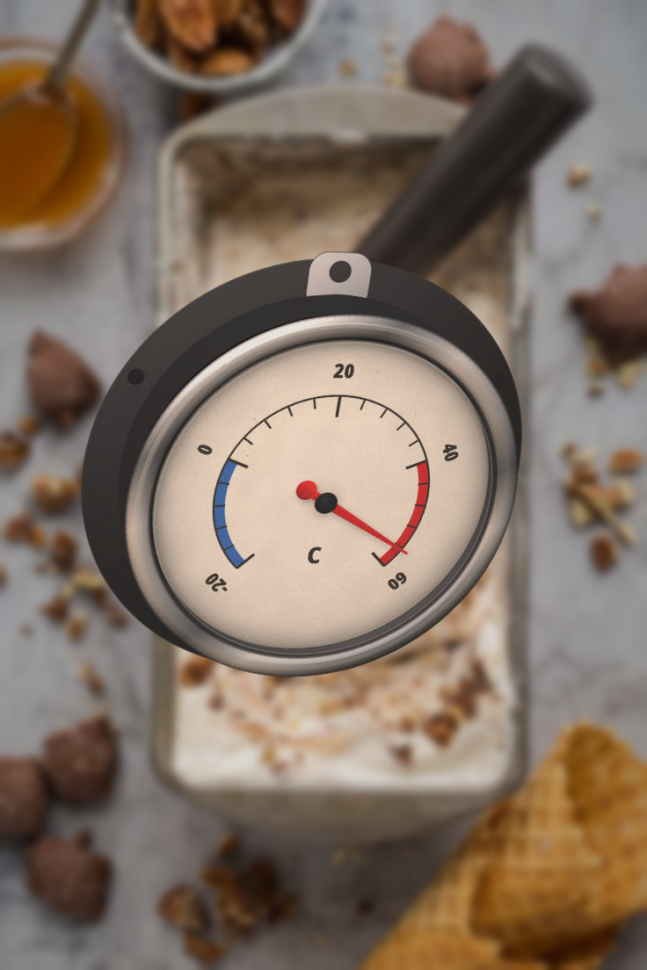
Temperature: 56 °C
